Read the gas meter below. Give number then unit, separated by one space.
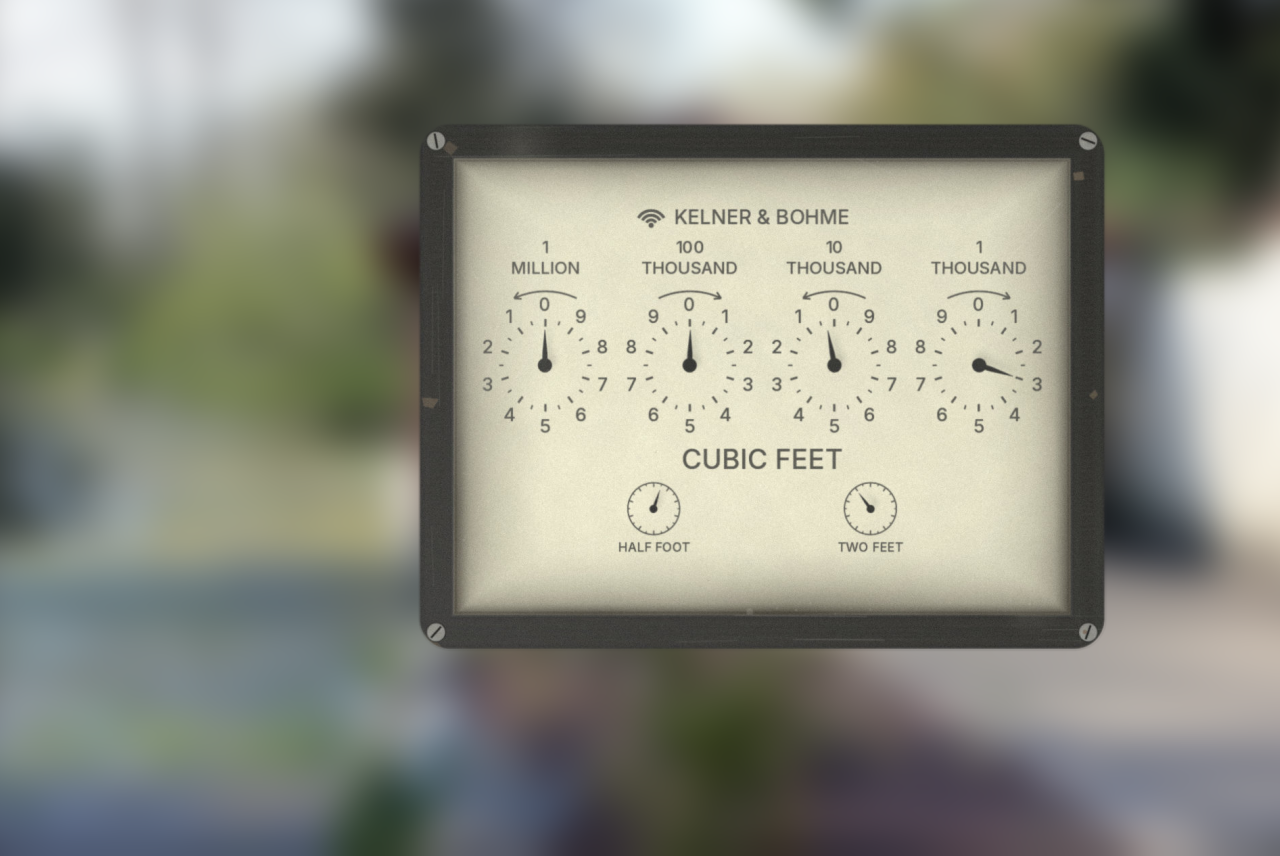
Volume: 300 ft³
